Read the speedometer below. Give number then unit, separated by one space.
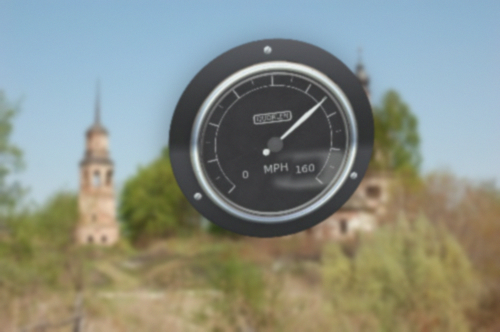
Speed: 110 mph
